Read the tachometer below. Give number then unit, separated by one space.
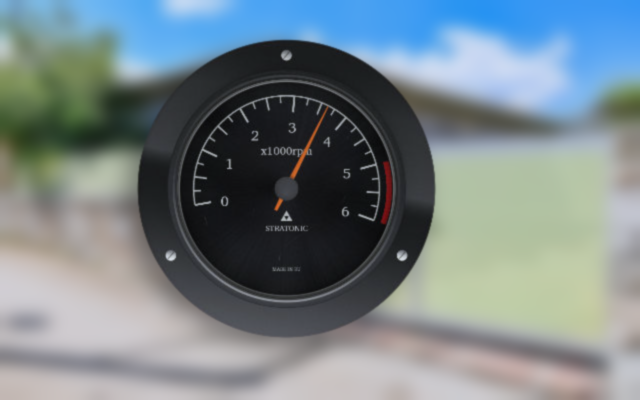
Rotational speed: 3625 rpm
